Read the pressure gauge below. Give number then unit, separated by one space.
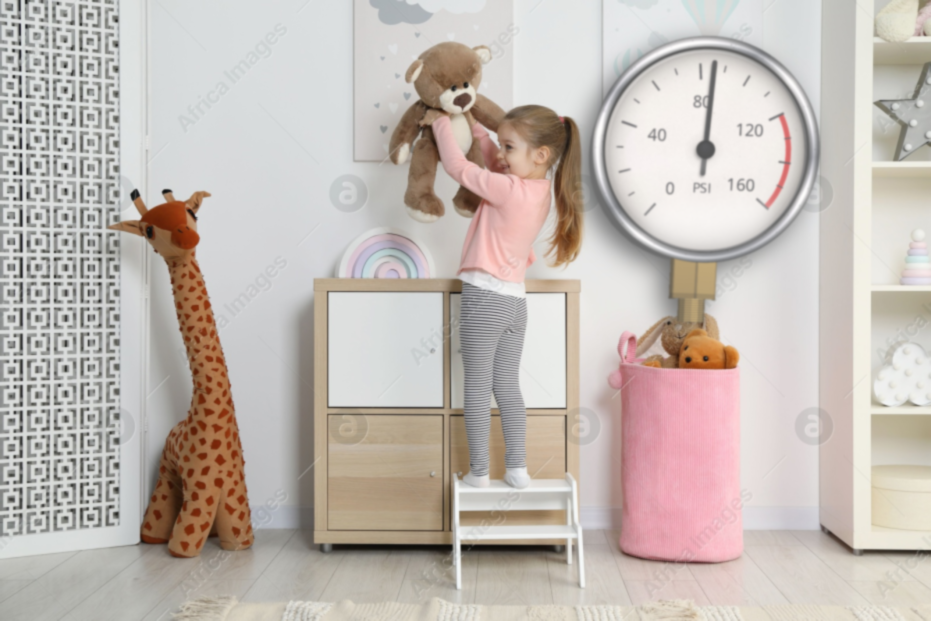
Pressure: 85 psi
